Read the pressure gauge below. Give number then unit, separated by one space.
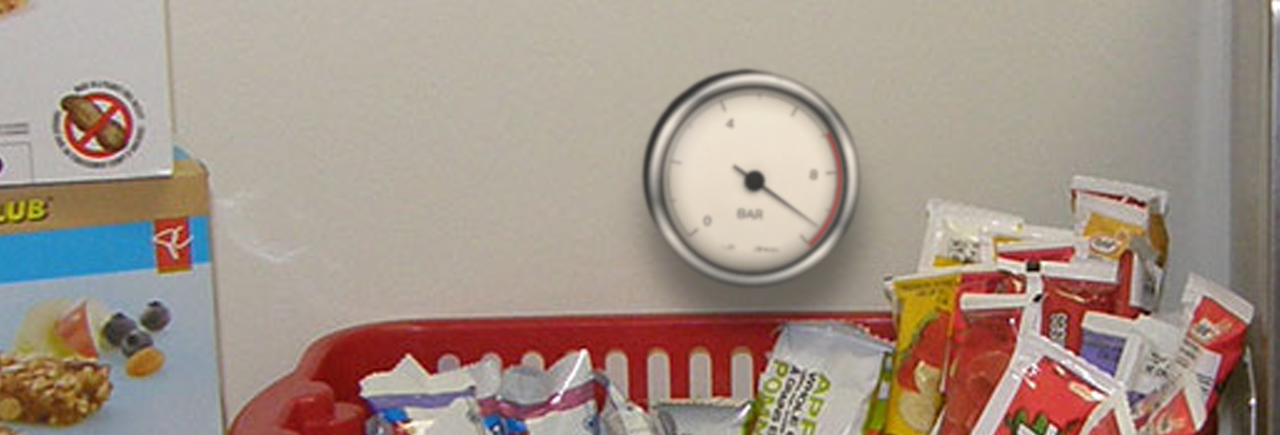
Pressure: 9.5 bar
